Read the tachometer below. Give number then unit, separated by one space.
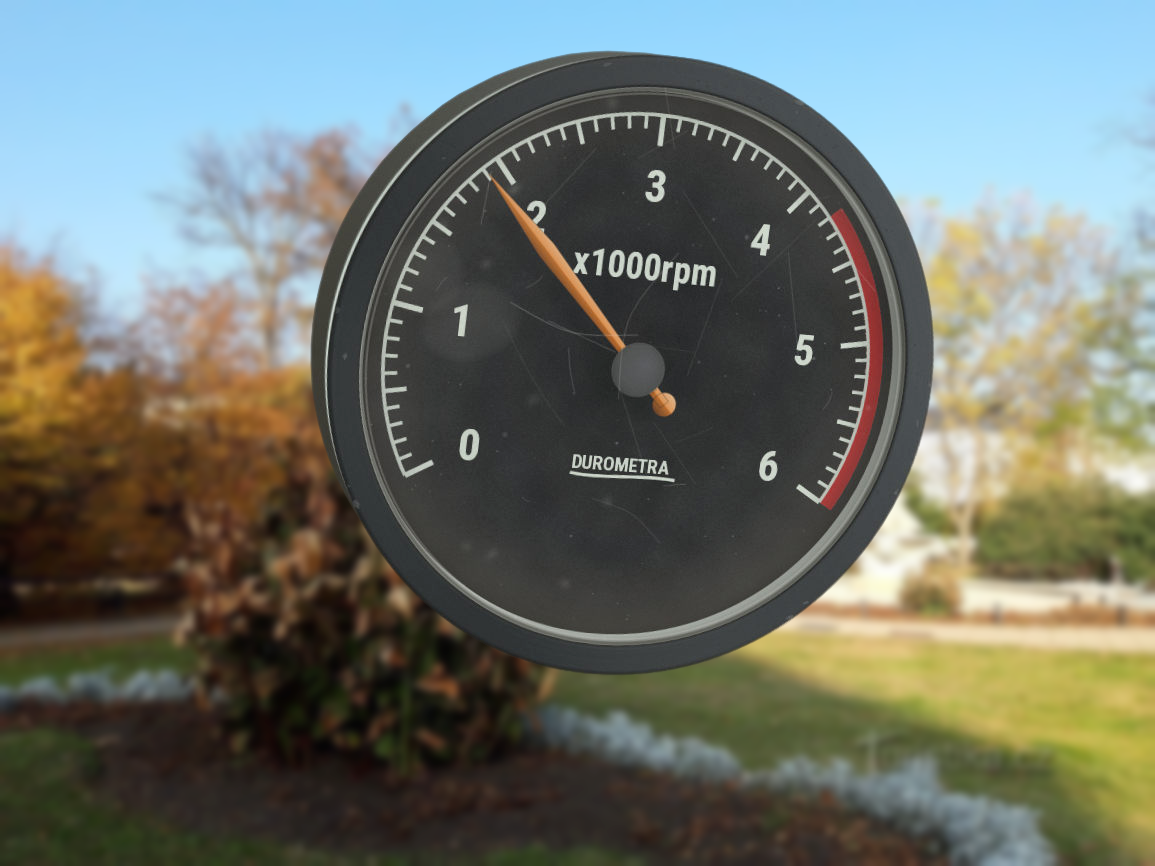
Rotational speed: 1900 rpm
